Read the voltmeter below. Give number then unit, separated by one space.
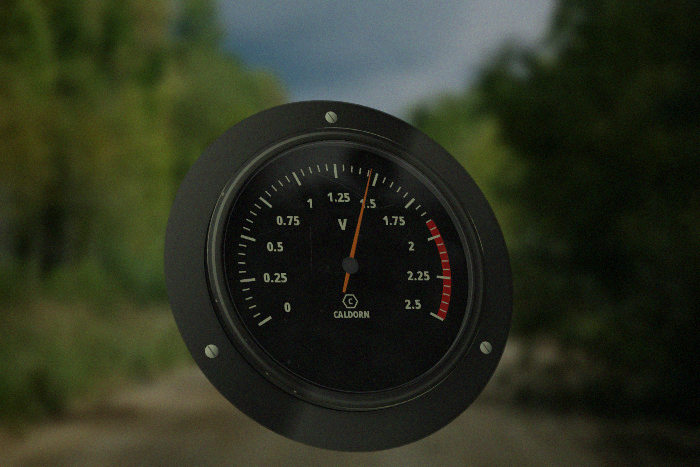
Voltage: 1.45 V
